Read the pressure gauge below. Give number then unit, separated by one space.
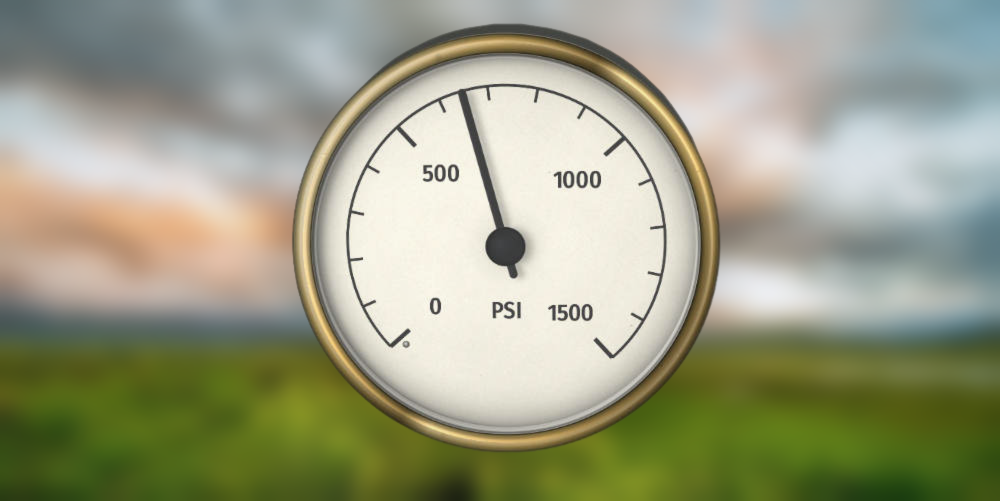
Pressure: 650 psi
